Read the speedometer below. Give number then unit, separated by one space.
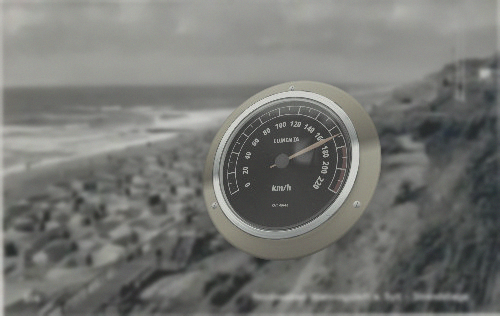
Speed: 170 km/h
